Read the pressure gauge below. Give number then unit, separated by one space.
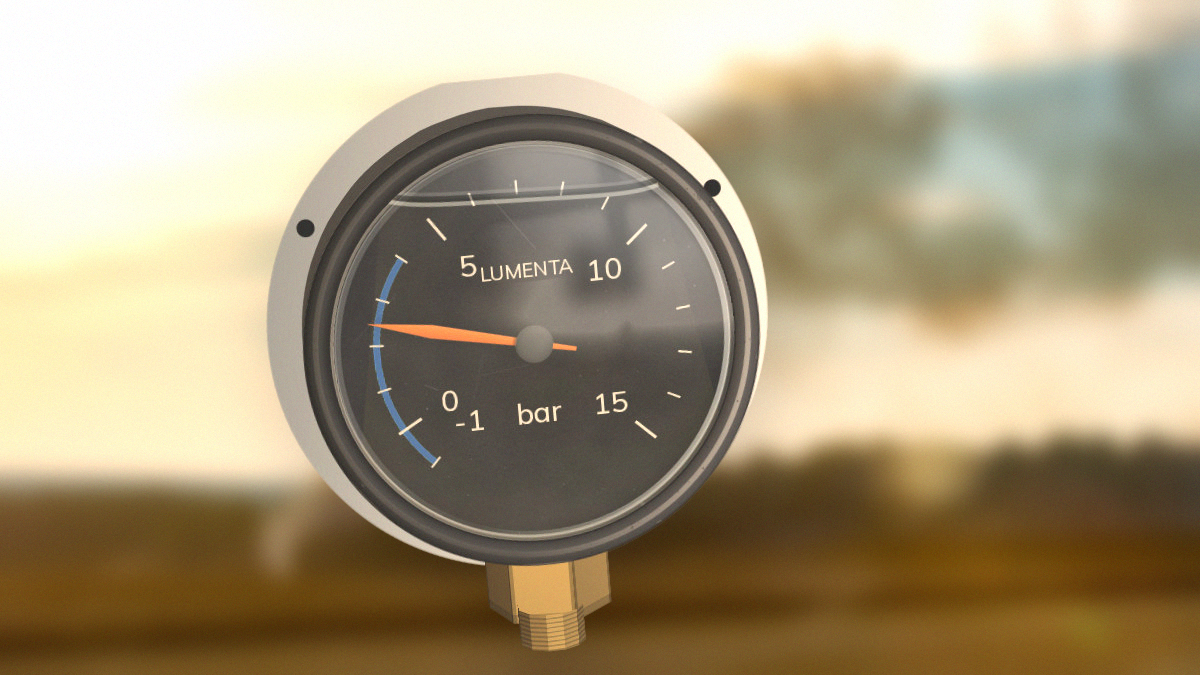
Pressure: 2.5 bar
